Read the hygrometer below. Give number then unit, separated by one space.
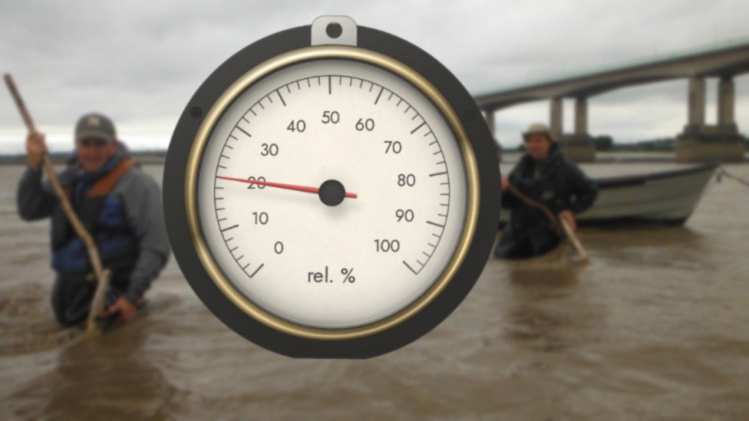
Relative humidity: 20 %
